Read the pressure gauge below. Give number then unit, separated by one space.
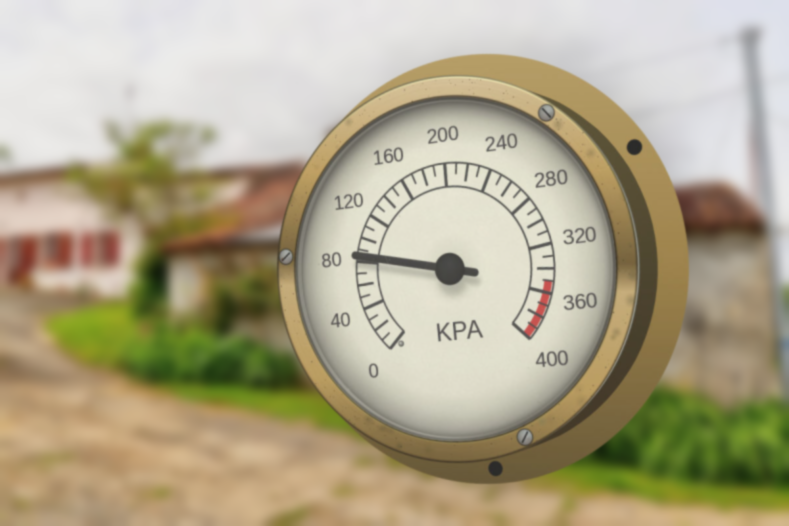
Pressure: 85 kPa
